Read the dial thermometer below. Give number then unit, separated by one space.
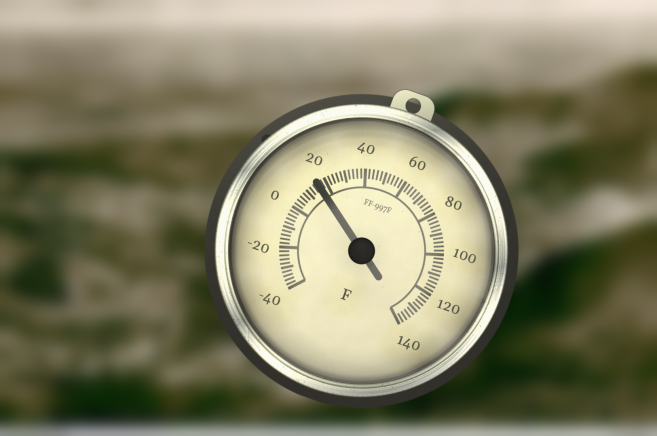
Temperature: 16 °F
